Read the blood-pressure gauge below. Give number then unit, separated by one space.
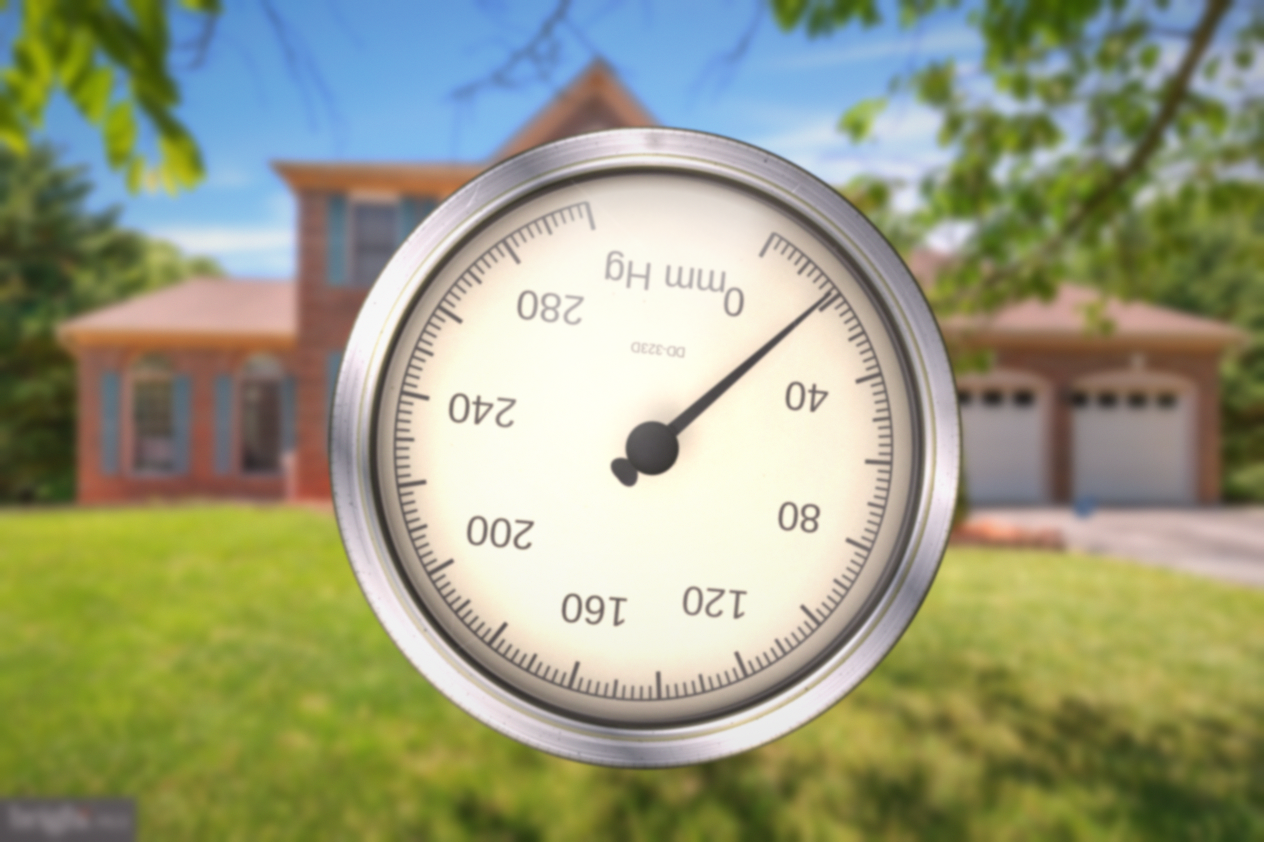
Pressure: 18 mmHg
